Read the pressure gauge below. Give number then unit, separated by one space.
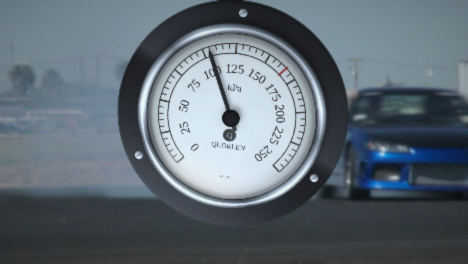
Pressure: 105 kPa
